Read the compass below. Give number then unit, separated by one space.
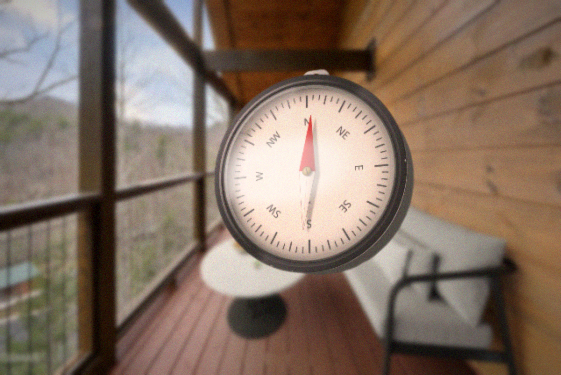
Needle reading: 5 °
